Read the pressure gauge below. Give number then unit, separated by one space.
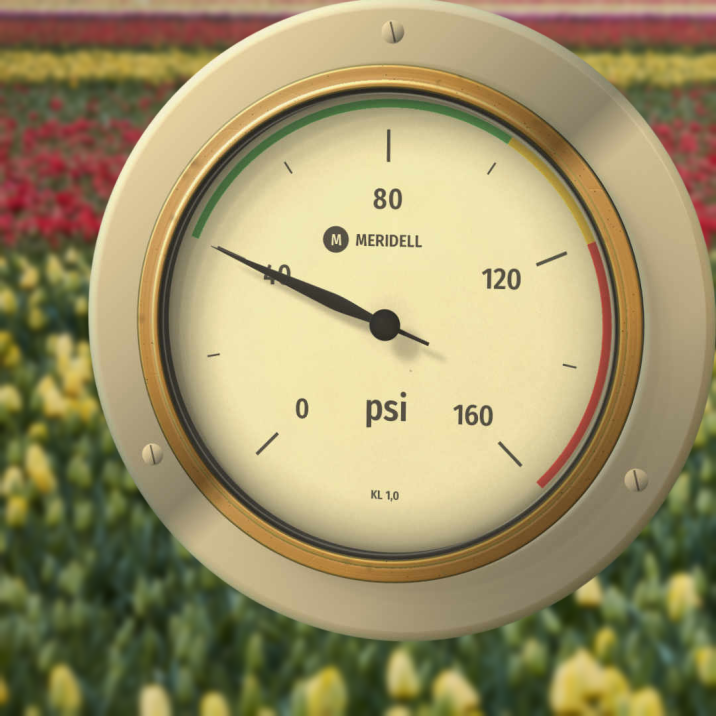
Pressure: 40 psi
